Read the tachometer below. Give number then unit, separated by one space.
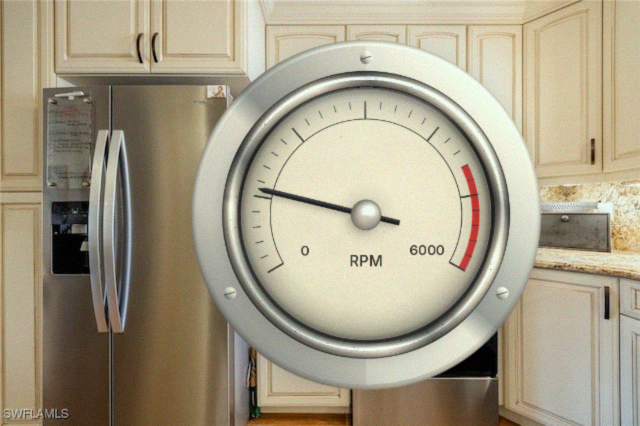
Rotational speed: 1100 rpm
